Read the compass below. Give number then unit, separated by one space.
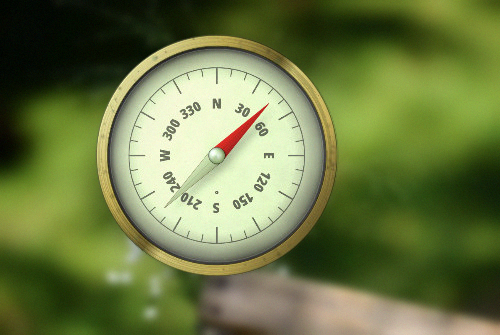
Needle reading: 45 °
